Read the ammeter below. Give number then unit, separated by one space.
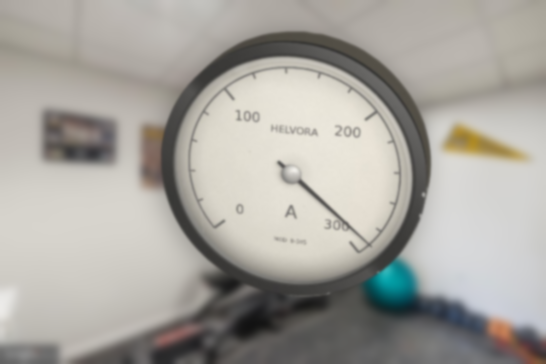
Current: 290 A
